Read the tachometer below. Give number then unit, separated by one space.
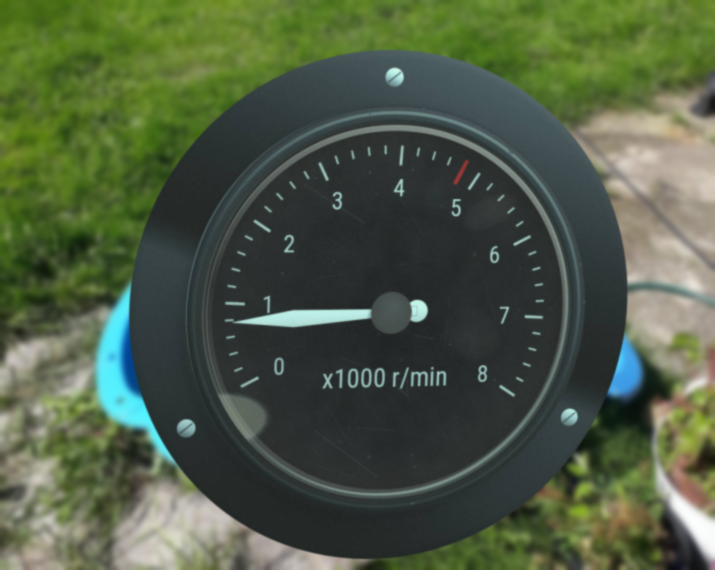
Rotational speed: 800 rpm
